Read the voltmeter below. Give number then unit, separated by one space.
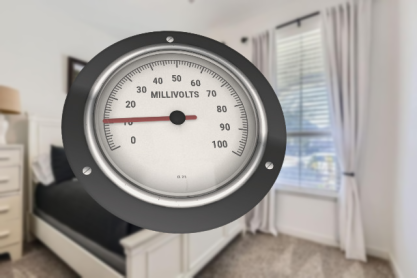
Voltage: 10 mV
